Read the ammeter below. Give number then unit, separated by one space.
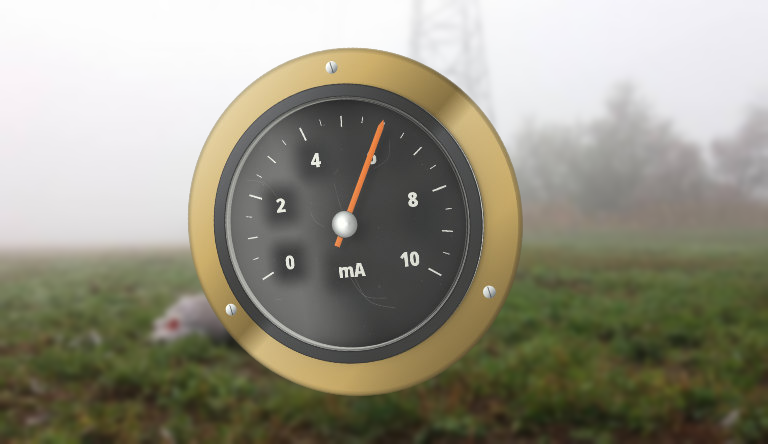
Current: 6 mA
